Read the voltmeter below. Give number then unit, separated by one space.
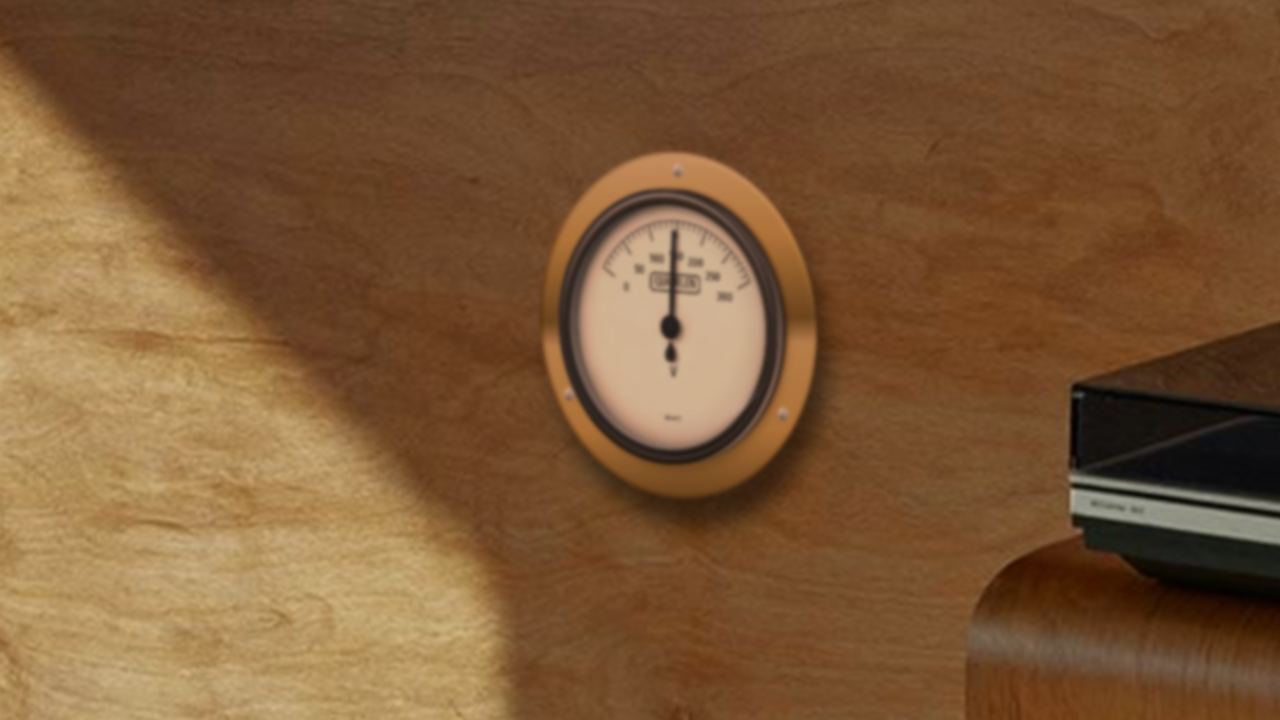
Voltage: 150 V
